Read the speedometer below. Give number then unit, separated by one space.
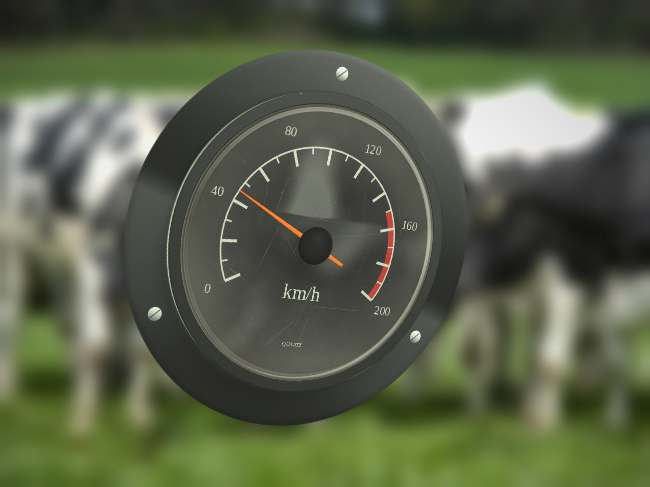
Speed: 45 km/h
